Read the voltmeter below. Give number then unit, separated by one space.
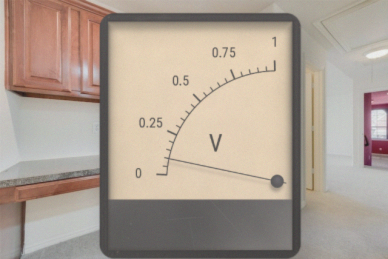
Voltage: 0.1 V
